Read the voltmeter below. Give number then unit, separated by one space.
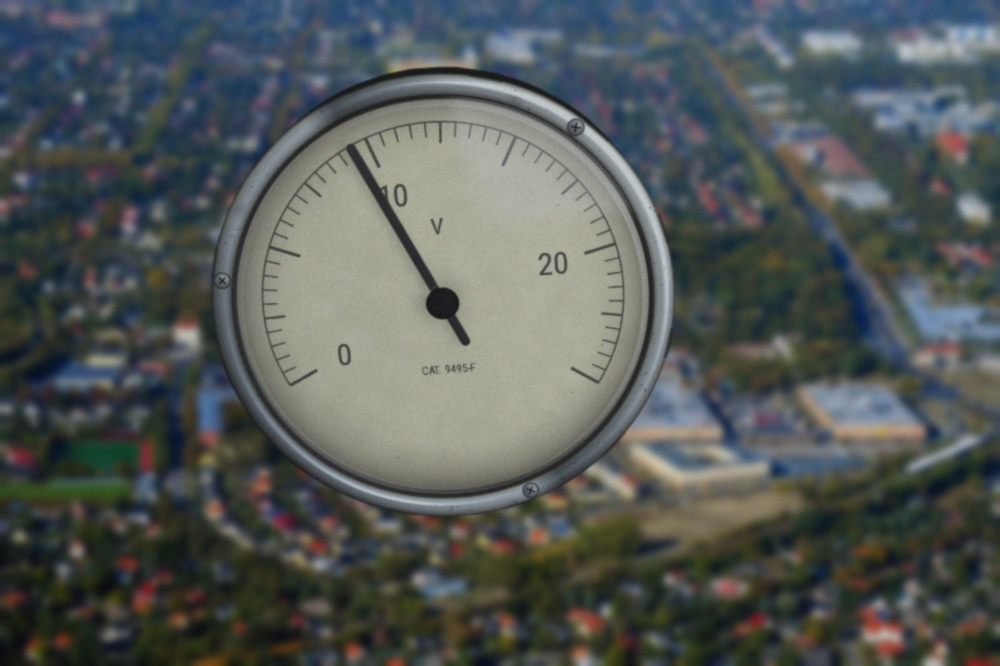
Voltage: 9.5 V
